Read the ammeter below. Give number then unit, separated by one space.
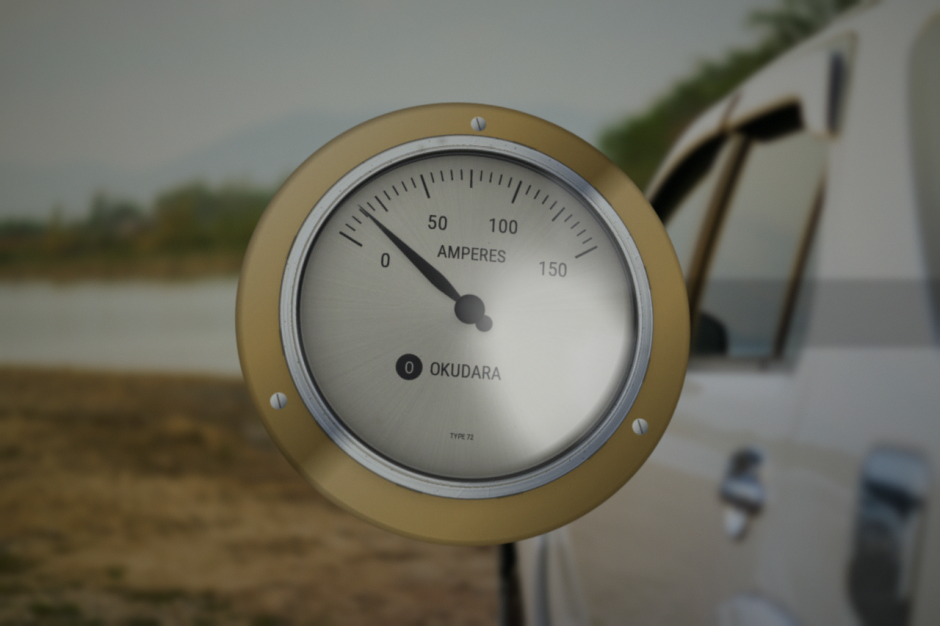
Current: 15 A
